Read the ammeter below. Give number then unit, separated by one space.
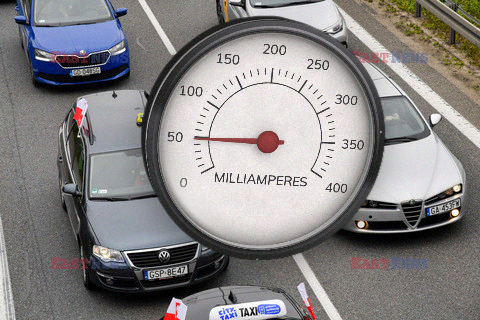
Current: 50 mA
